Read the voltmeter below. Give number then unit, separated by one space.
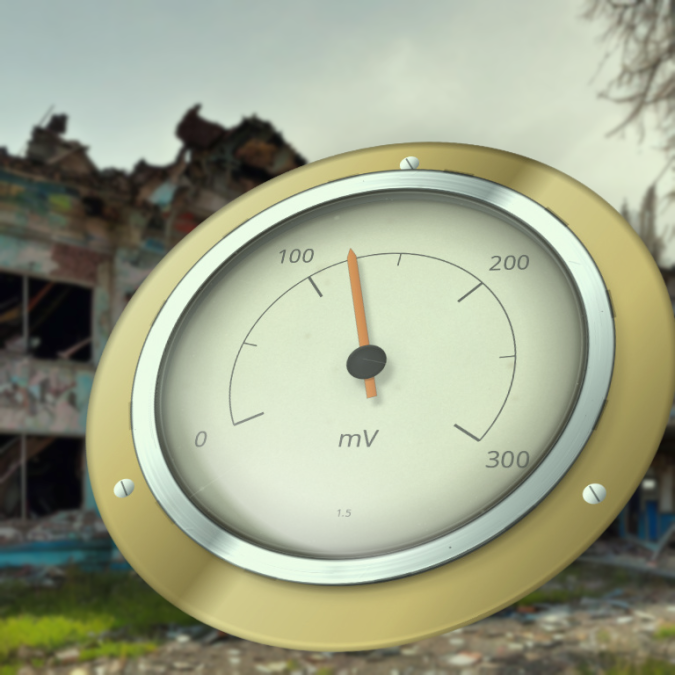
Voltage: 125 mV
